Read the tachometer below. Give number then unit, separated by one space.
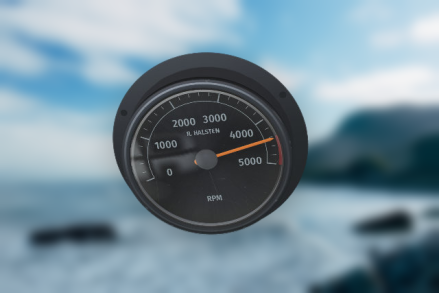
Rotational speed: 4400 rpm
